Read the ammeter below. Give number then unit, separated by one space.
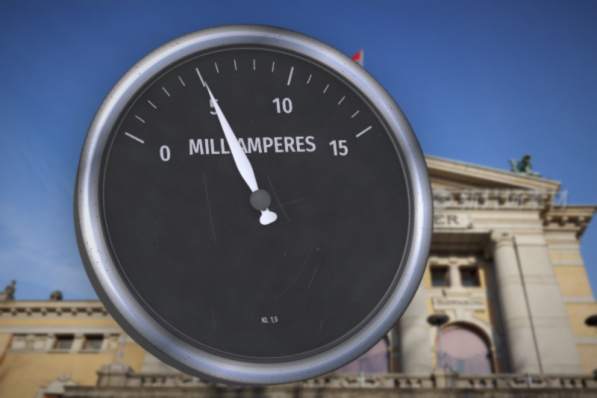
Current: 5 mA
